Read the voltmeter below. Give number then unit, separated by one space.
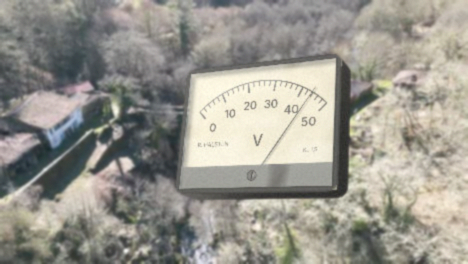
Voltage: 44 V
